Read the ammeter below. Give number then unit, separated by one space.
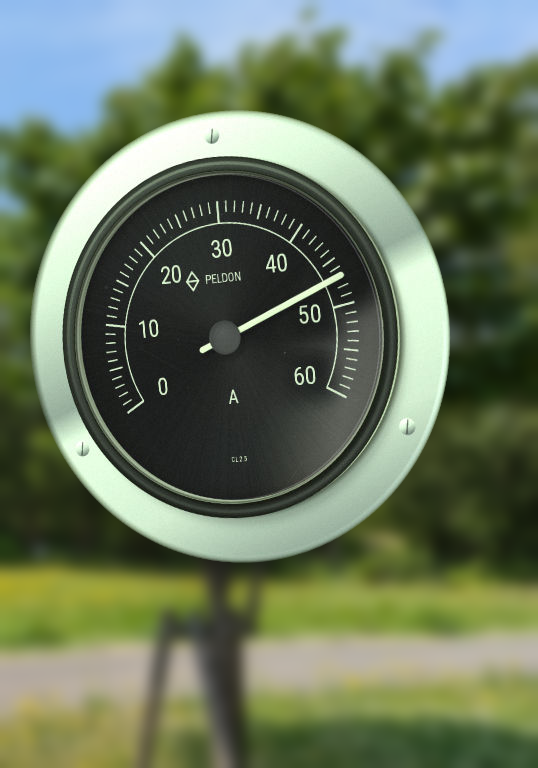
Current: 47 A
